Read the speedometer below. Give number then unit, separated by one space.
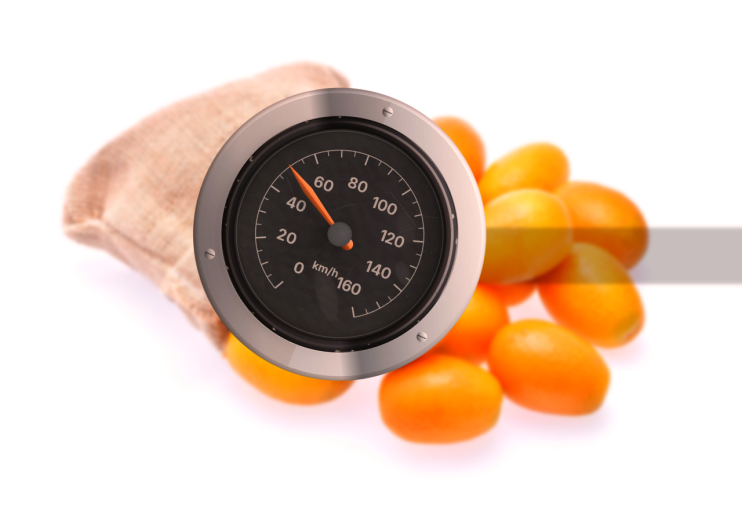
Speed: 50 km/h
